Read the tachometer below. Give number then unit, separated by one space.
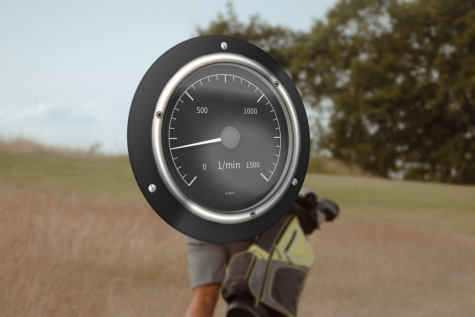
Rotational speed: 200 rpm
